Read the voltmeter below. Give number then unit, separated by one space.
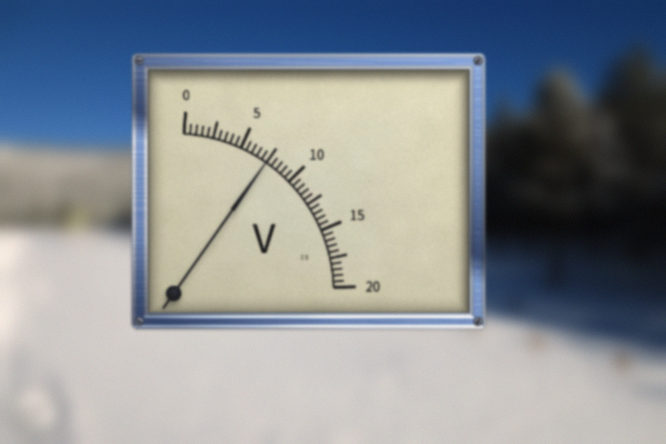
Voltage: 7.5 V
